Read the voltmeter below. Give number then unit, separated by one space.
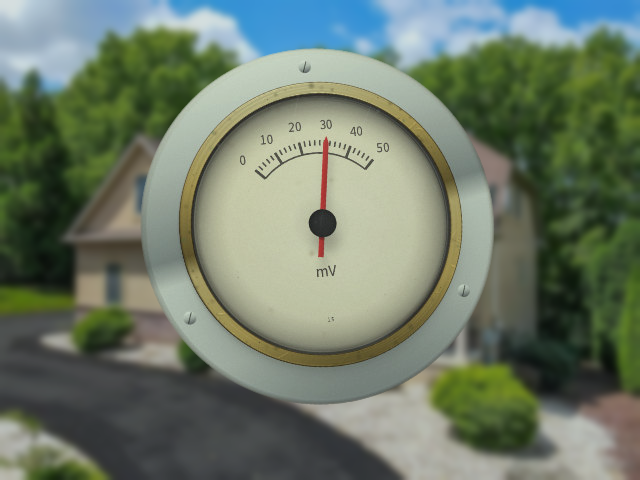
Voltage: 30 mV
